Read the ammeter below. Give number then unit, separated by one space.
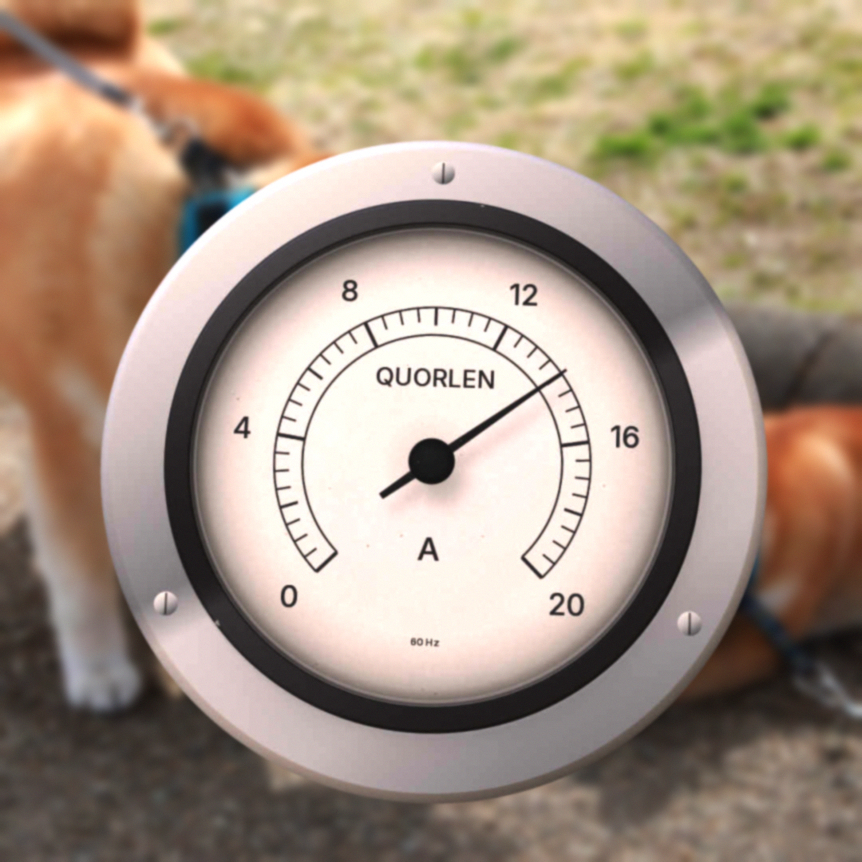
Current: 14 A
